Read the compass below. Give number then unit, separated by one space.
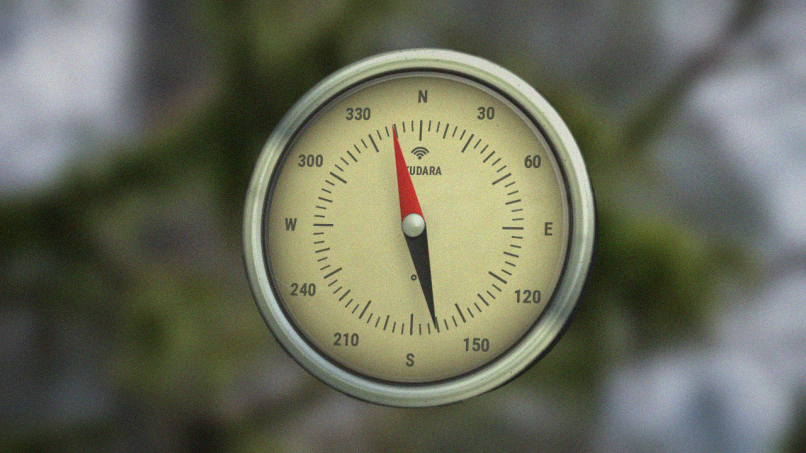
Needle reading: 345 °
